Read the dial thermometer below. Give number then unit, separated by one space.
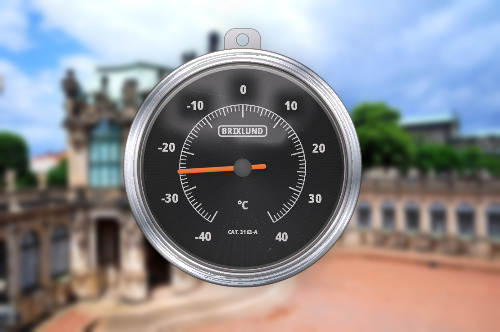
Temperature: -25 °C
